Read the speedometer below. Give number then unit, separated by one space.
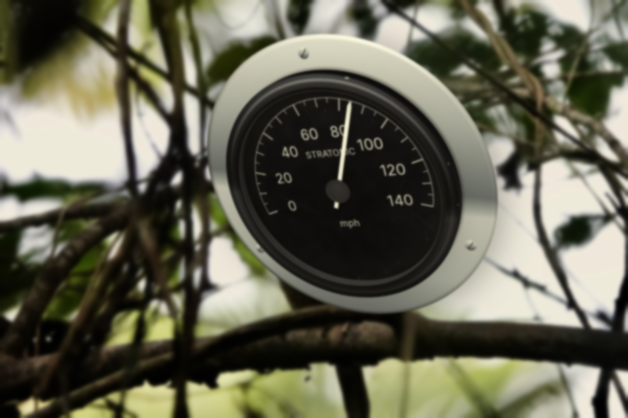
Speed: 85 mph
